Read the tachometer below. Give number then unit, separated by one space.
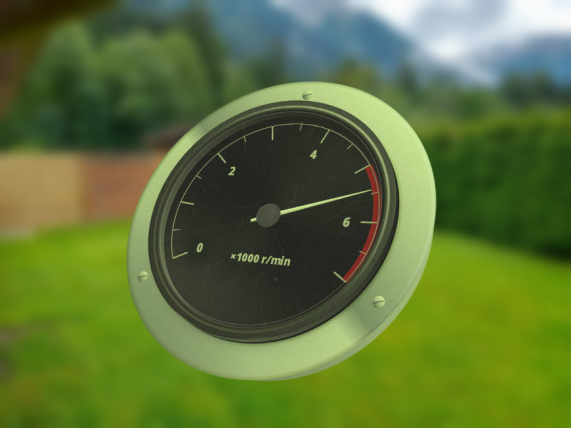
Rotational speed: 5500 rpm
